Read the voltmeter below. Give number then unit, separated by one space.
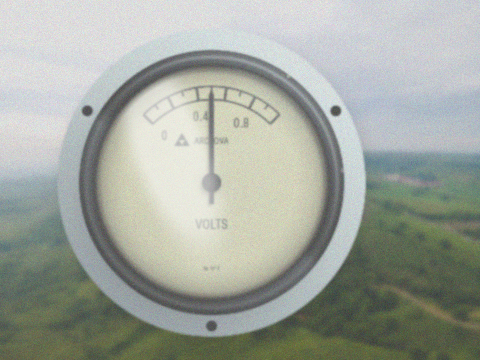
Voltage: 0.5 V
